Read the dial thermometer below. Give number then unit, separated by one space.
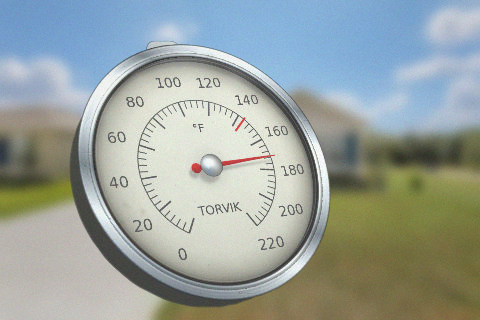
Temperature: 172 °F
